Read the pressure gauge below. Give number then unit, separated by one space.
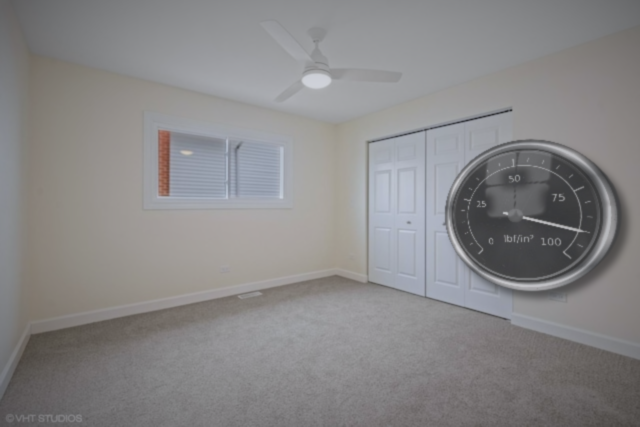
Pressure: 90 psi
